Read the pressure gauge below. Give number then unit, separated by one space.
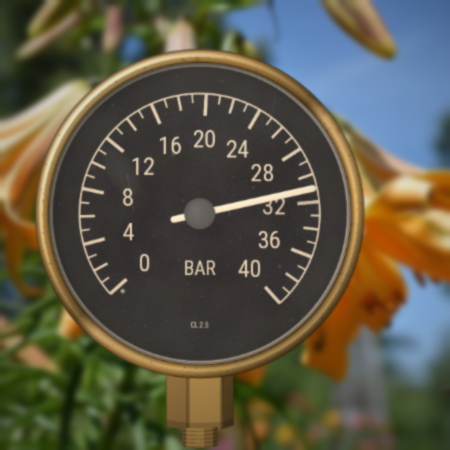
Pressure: 31 bar
